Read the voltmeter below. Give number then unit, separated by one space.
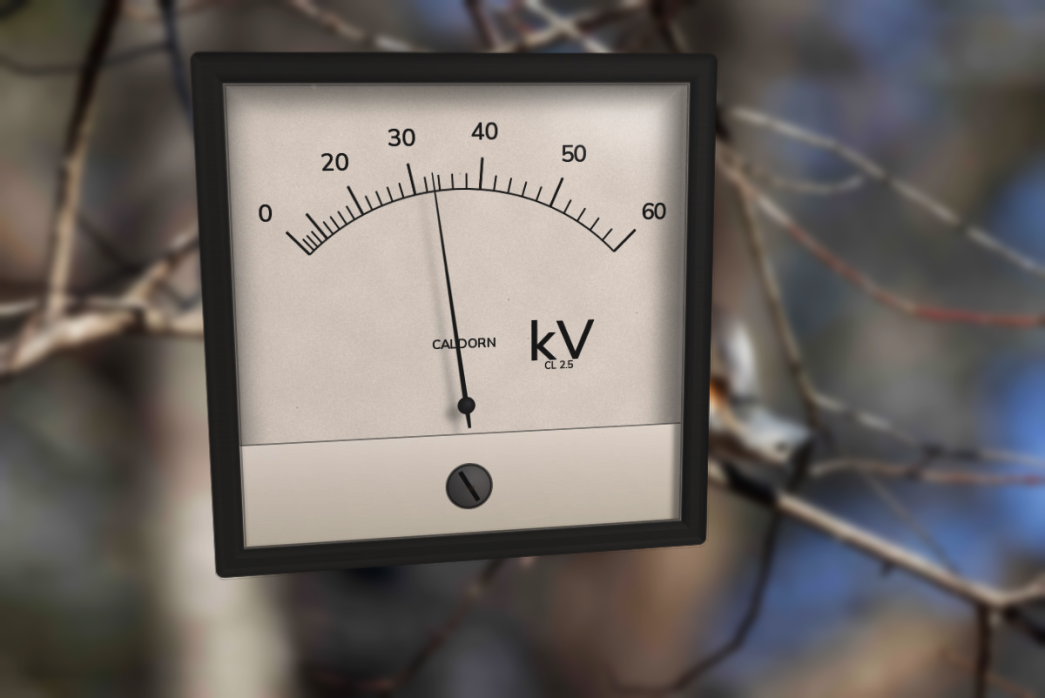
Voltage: 33 kV
